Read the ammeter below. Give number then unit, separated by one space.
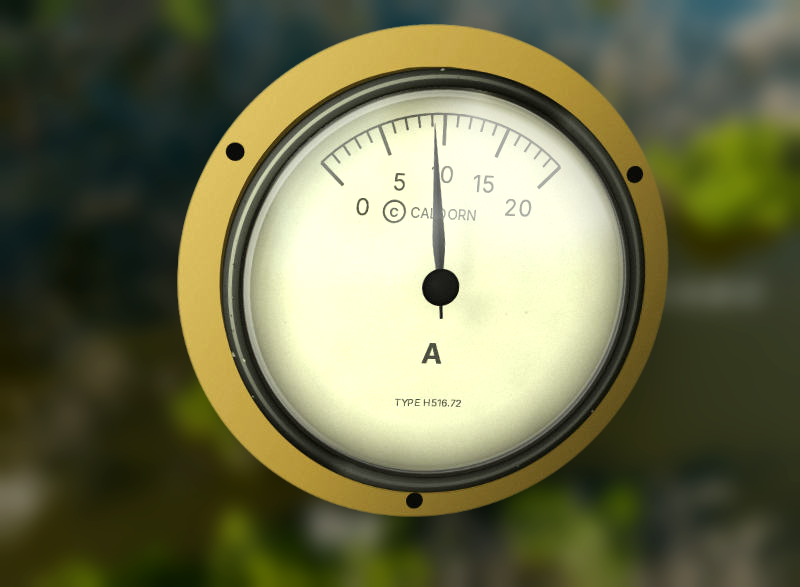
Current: 9 A
